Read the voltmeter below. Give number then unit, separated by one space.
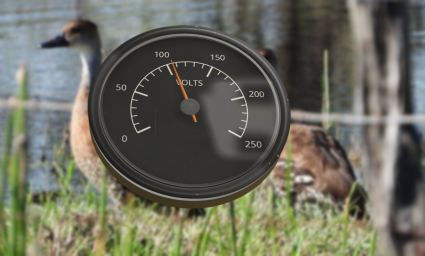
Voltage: 105 V
